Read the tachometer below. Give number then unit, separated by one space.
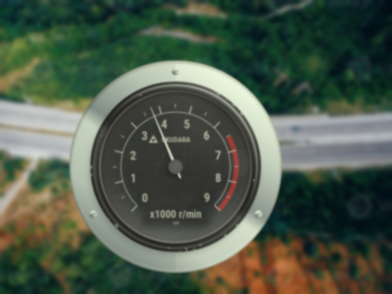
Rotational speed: 3750 rpm
